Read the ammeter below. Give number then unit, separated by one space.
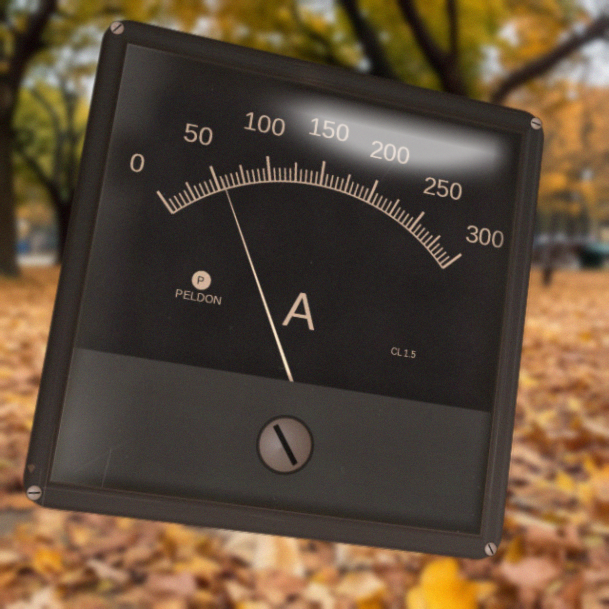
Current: 55 A
